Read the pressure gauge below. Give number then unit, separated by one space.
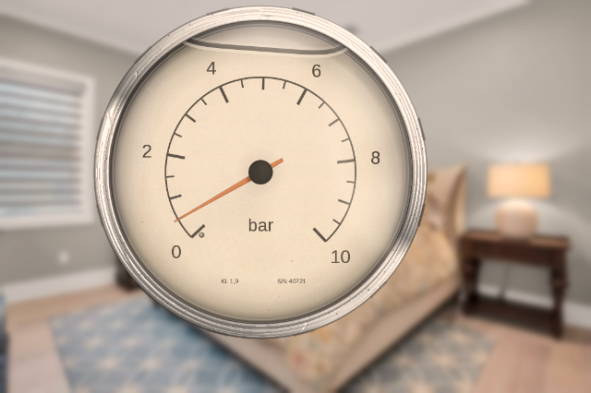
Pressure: 0.5 bar
